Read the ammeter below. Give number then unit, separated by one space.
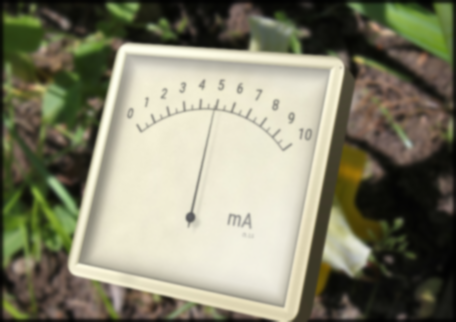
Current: 5 mA
